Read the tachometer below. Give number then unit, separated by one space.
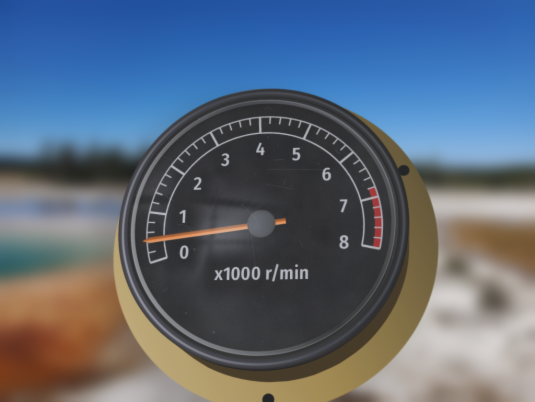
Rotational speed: 400 rpm
